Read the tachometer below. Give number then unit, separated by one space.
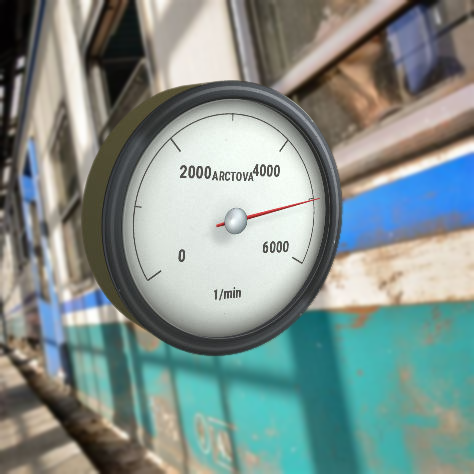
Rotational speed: 5000 rpm
